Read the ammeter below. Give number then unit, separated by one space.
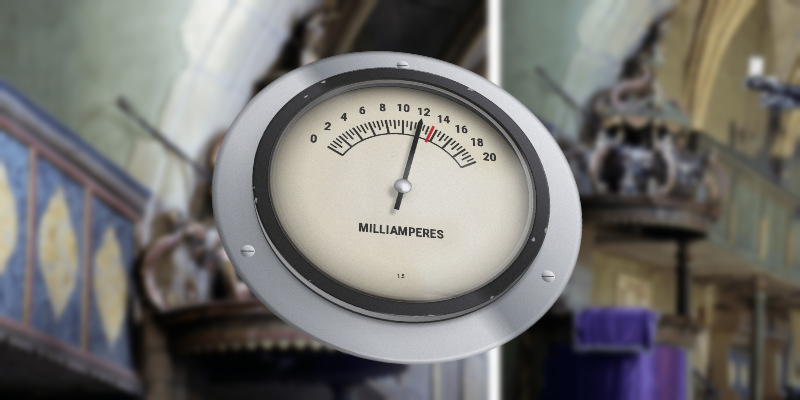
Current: 12 mA
